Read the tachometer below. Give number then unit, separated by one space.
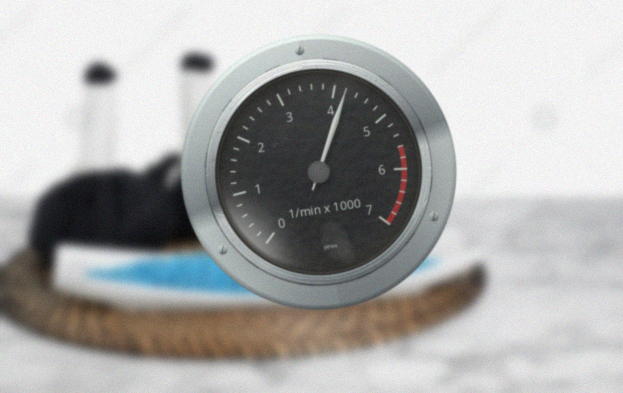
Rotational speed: 4200 rpm
